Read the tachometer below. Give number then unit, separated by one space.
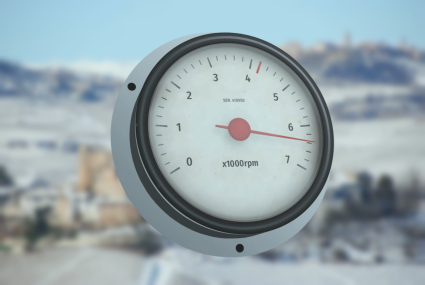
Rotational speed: 6400 rpm
